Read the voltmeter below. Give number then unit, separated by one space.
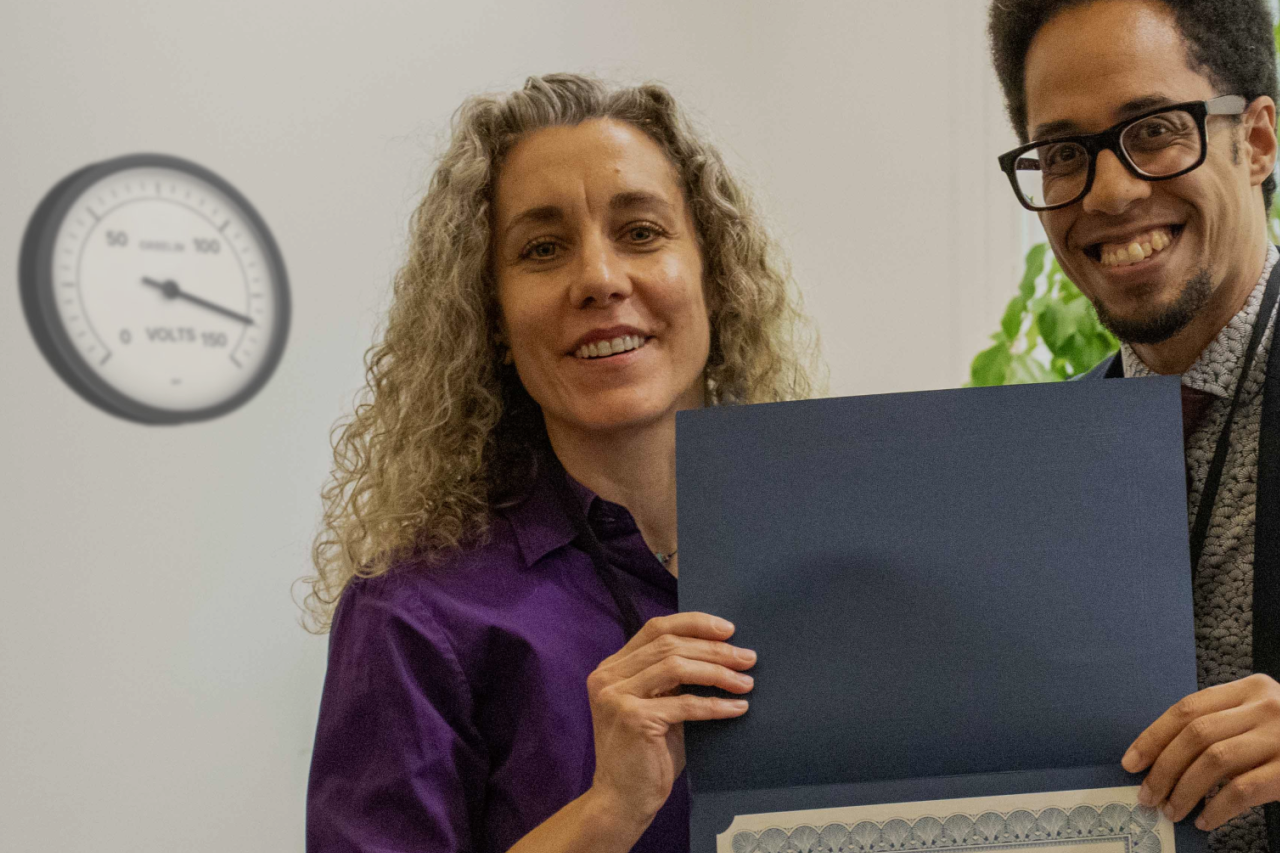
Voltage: 135 V
